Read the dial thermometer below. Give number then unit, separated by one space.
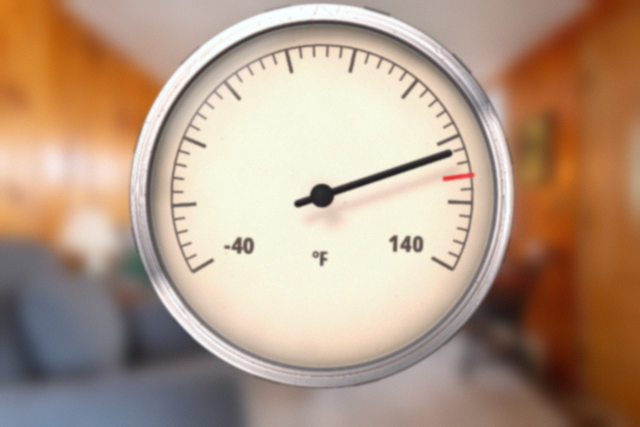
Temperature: 104 °F
